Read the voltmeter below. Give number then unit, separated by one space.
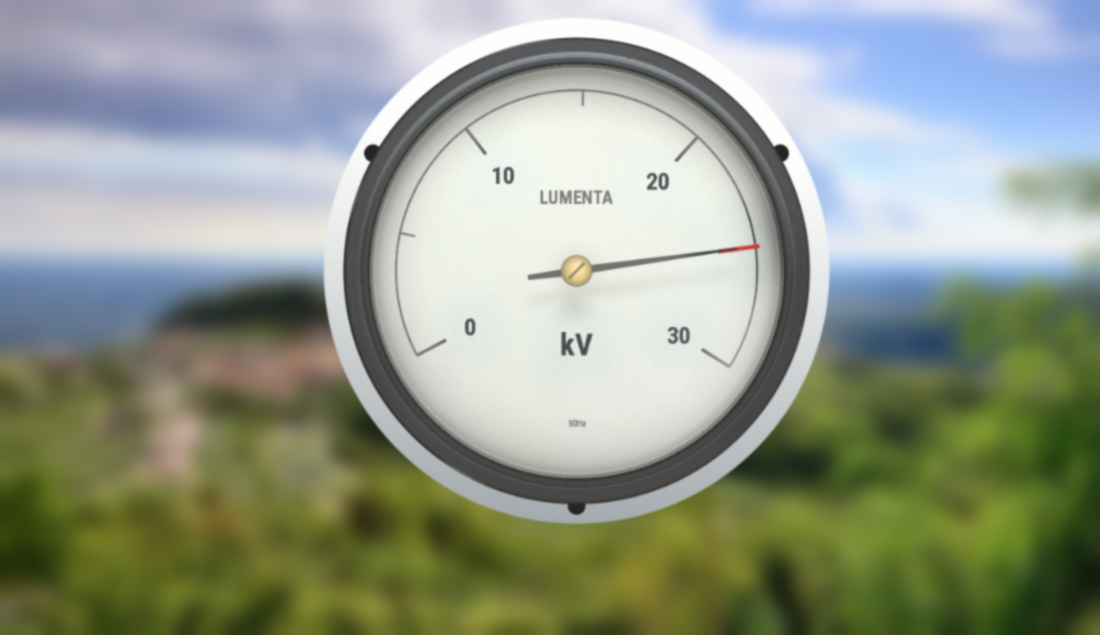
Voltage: 25 kV
